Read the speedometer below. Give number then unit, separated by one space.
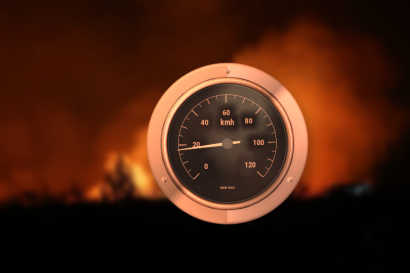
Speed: 17.5 km/h
